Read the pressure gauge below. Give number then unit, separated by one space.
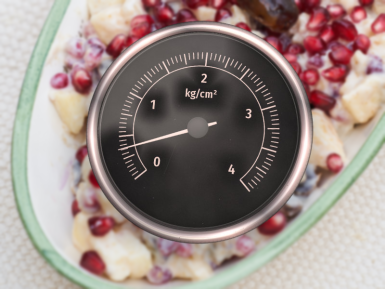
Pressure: 0.35 kg/cm²
